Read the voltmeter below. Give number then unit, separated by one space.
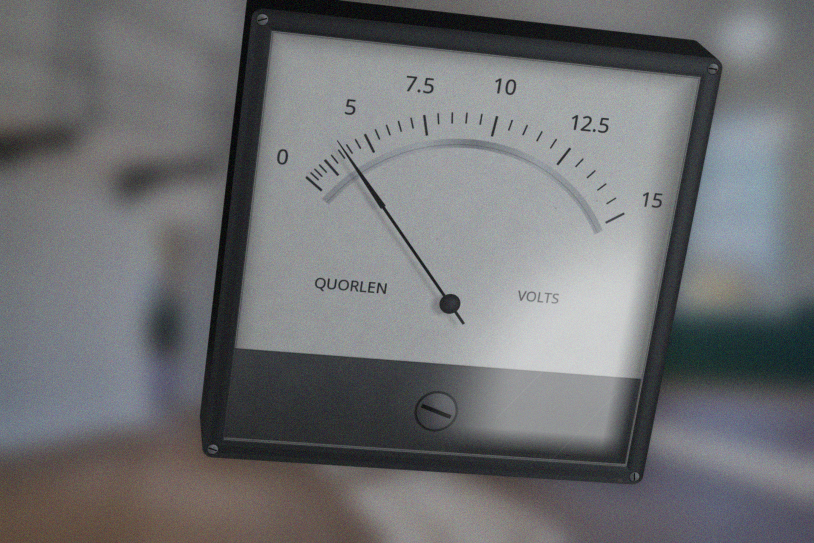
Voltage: 3.75 V
